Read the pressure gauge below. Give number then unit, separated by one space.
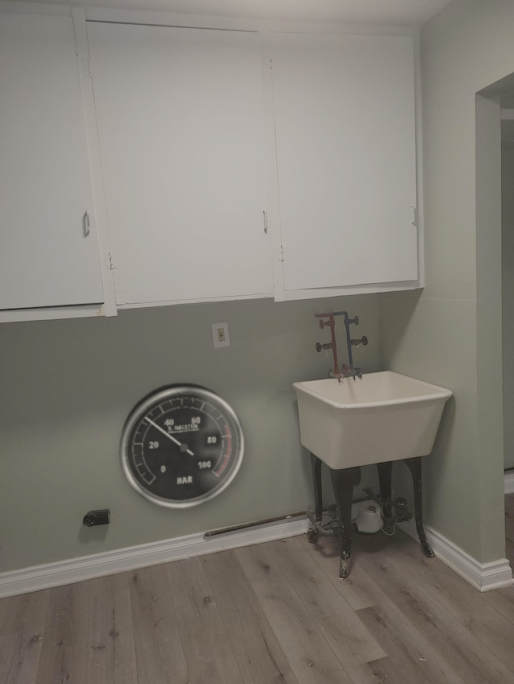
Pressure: 32.5 bar
